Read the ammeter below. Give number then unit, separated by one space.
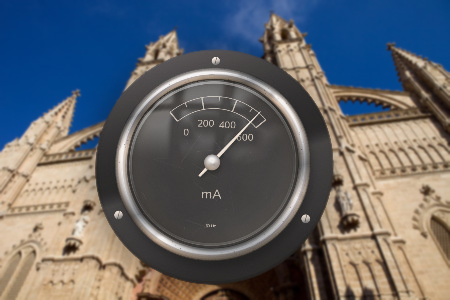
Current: 550 mA
